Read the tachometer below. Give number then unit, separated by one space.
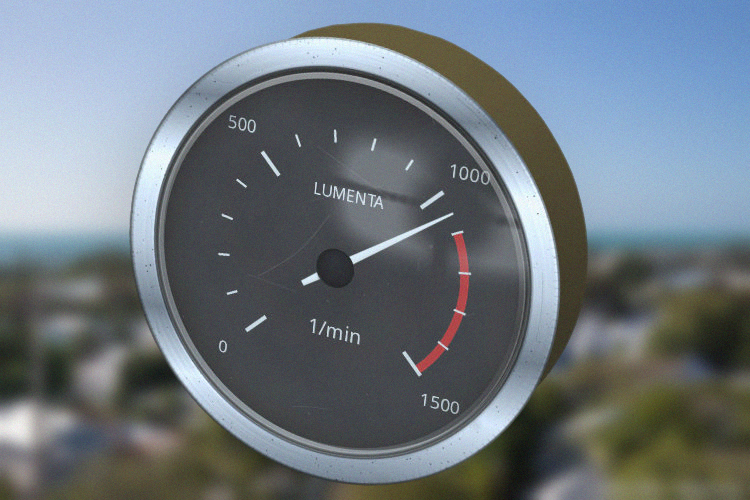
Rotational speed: 1050 rpm
